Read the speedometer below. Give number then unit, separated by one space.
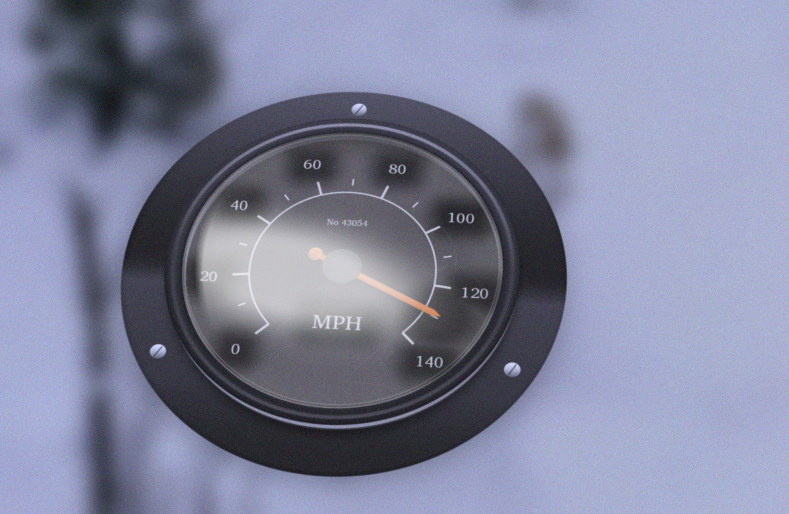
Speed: 130 mph
